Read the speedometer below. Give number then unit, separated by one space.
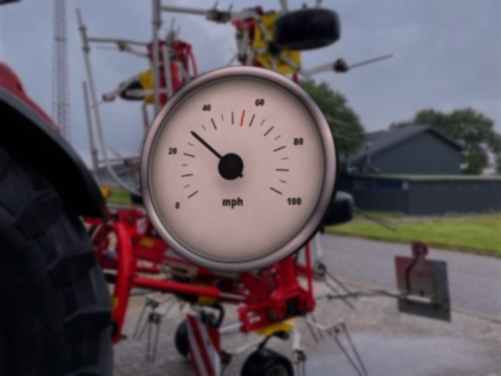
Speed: 30 mph
